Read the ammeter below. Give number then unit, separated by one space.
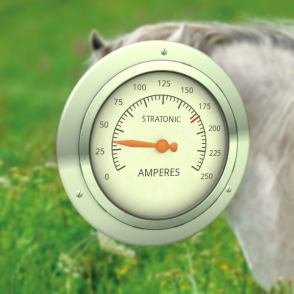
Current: 35 A
